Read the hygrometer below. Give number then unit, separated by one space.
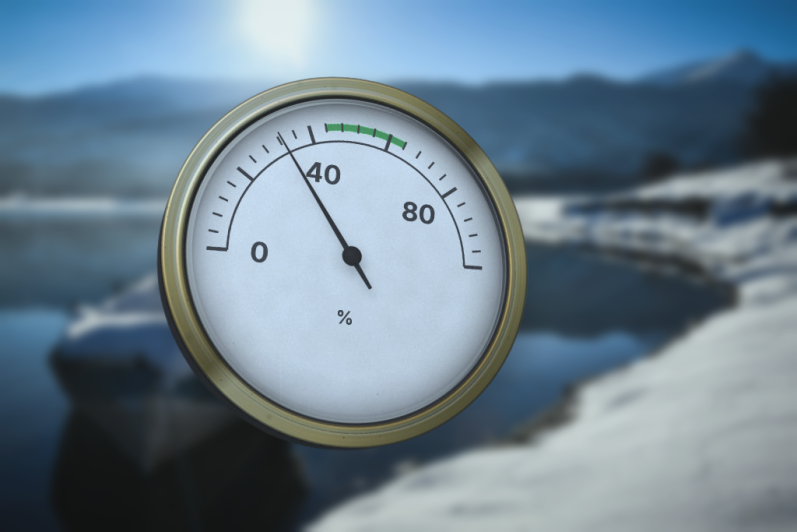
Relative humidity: 32 %
